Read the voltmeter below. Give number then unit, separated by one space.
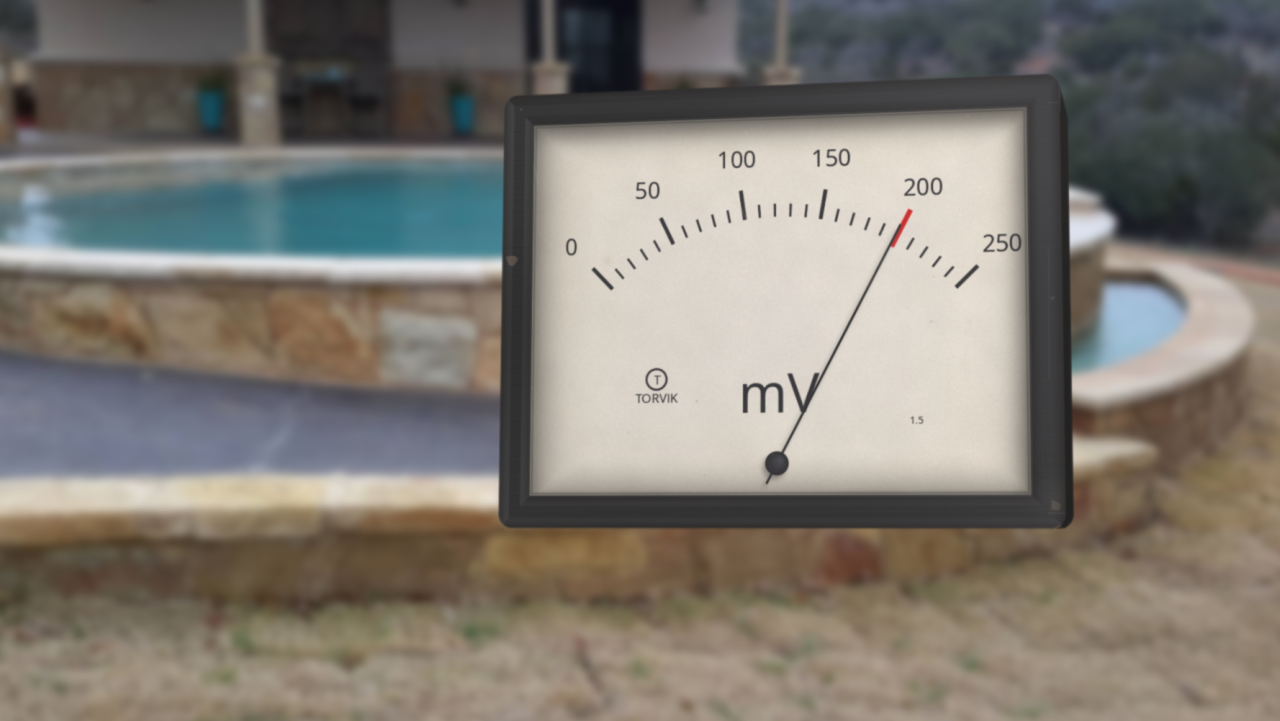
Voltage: 200 mV
